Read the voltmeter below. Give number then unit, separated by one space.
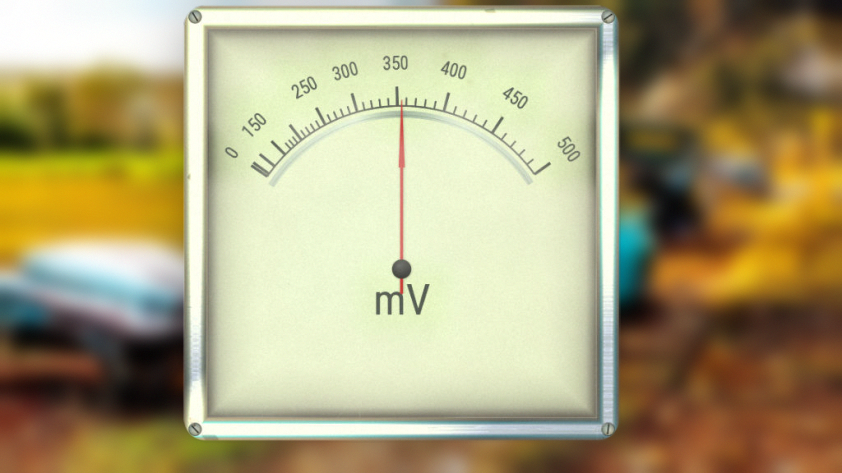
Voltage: 355 mV
